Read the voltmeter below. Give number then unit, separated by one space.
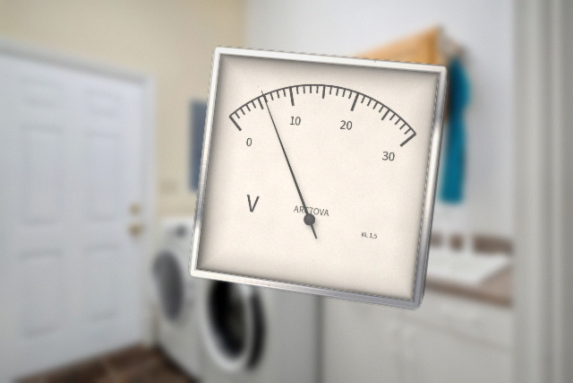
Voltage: 6 V
